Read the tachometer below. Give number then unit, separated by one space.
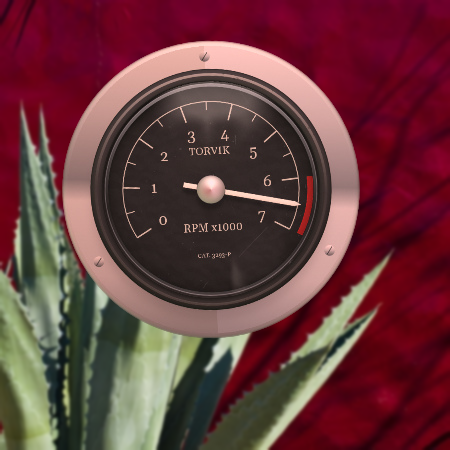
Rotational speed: 6500 rpm
